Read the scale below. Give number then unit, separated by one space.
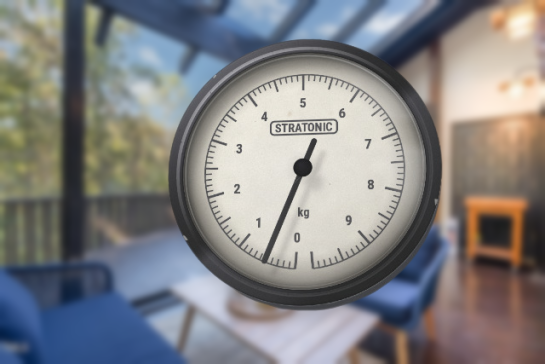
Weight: 0.5 kg
